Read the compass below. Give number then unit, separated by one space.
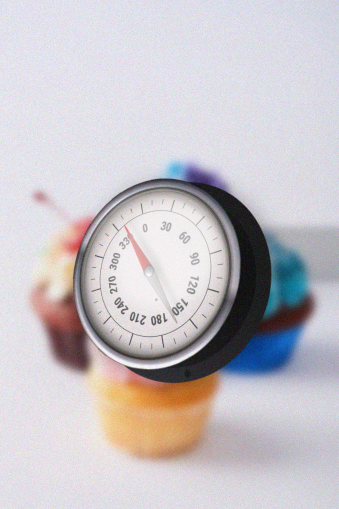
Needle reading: 340 °
